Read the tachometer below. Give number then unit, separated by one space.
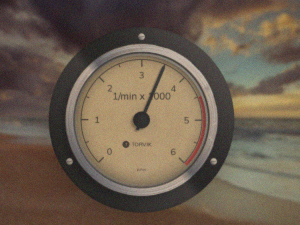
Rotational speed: 3500 rpm
